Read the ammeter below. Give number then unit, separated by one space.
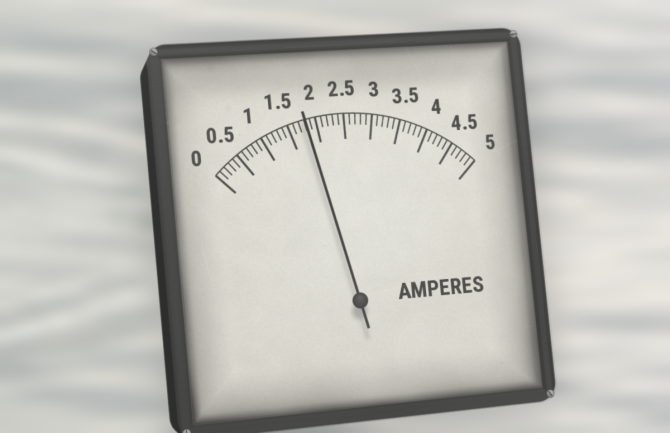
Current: 1.8 A
